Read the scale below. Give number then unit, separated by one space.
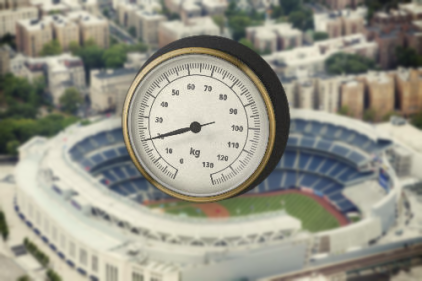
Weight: 20 kg
